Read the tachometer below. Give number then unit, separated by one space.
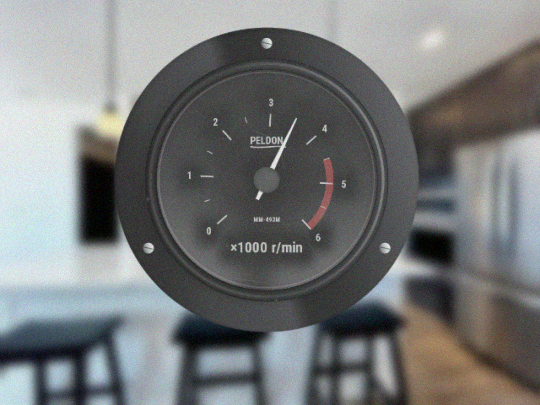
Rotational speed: 3500 rpm
